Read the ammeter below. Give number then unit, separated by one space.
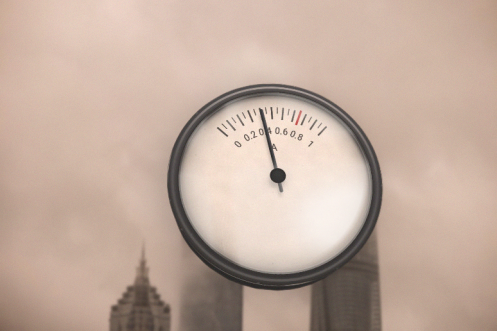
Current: 0.4 A
